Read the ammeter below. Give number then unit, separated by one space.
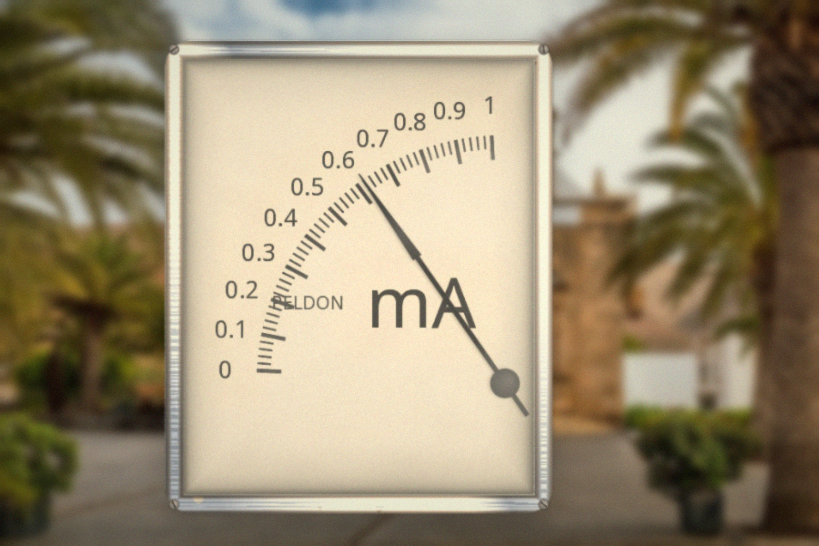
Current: 0.62 mA
